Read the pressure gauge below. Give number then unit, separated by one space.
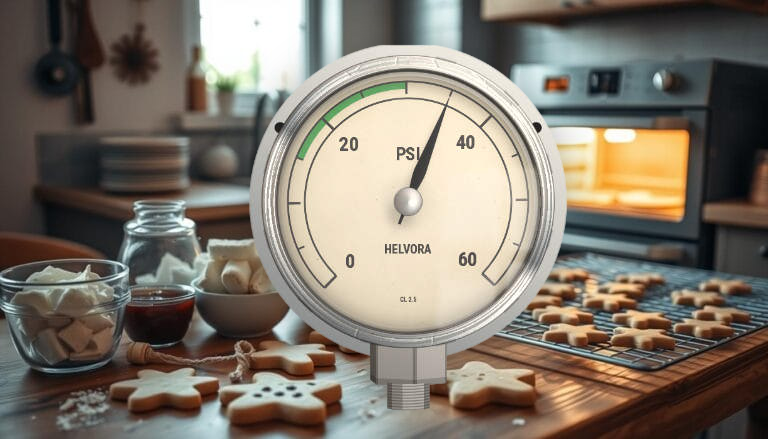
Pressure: 35 psi
